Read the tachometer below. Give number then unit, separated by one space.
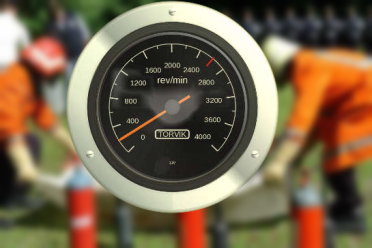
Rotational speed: 200 rpm
